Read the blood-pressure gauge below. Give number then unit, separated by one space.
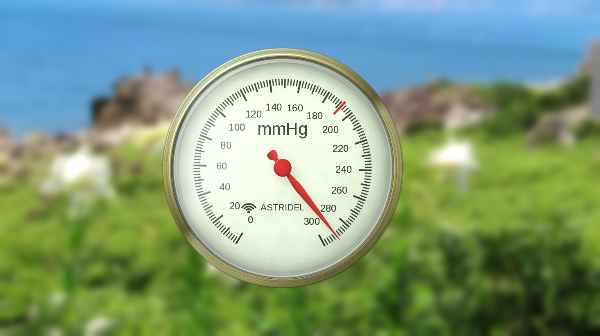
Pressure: 290 mmHg
